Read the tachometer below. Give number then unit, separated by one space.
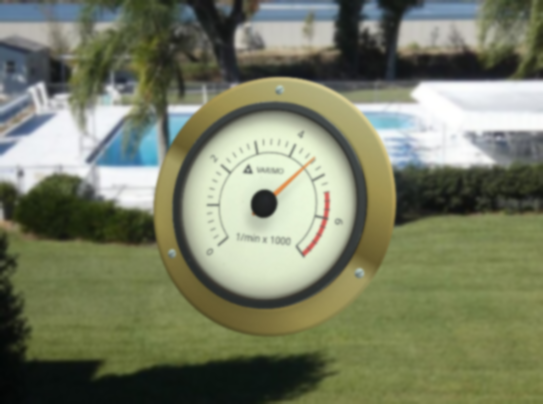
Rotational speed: 4600 rpm
